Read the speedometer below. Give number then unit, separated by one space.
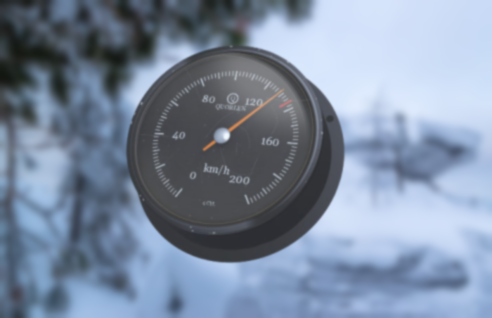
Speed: 130 km/h
